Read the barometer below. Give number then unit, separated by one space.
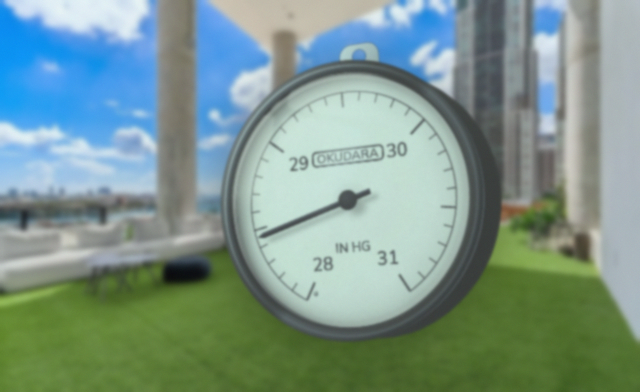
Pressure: 28.45 inHg
